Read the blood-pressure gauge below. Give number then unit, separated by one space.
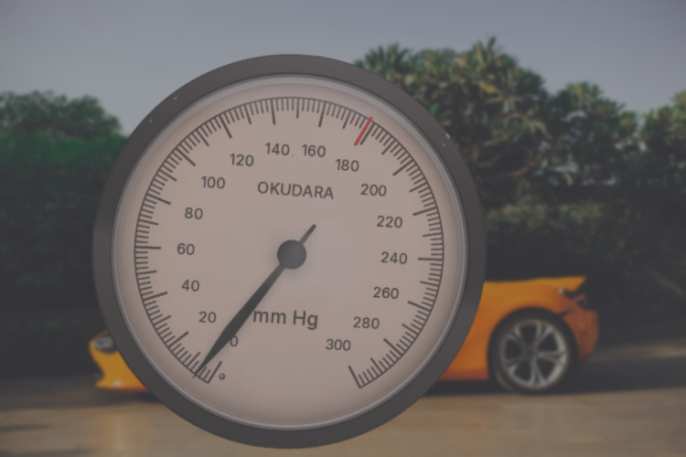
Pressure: 6 mmHg
